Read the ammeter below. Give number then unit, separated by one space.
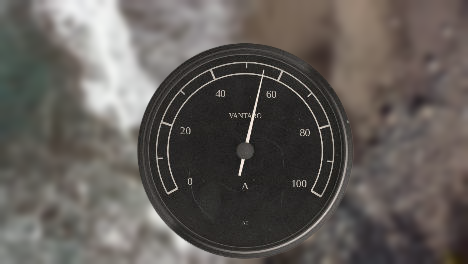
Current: 55 A
